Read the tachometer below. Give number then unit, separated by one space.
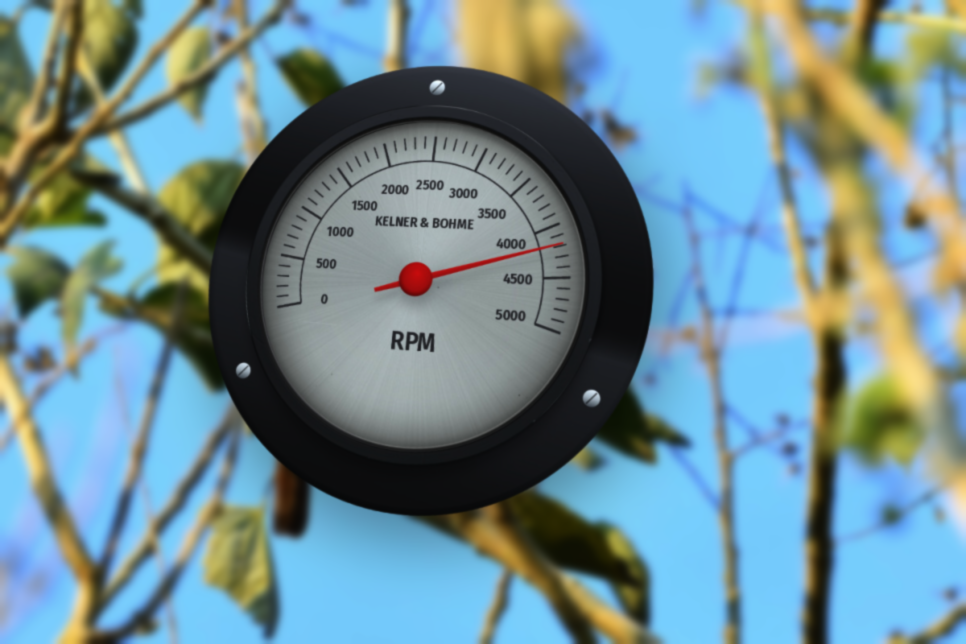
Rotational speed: 4200 rpm
